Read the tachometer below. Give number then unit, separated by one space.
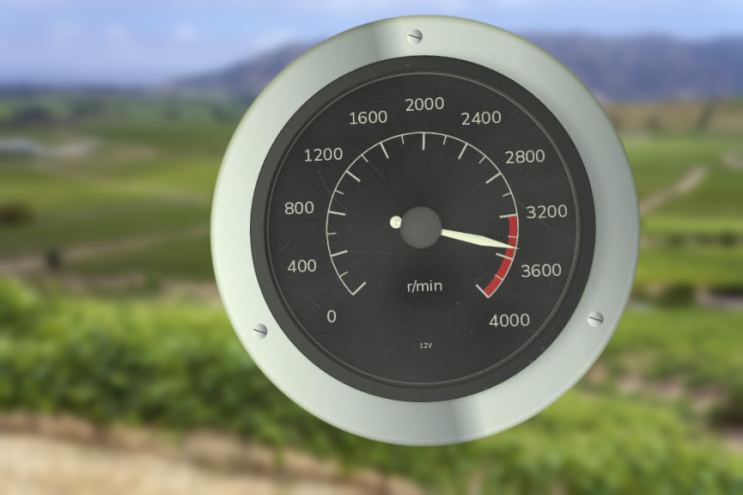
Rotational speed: 3500 rpm
